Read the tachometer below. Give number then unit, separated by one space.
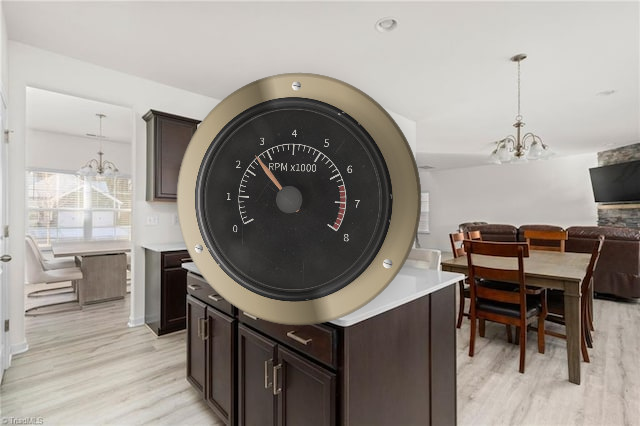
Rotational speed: 2600 rpm
